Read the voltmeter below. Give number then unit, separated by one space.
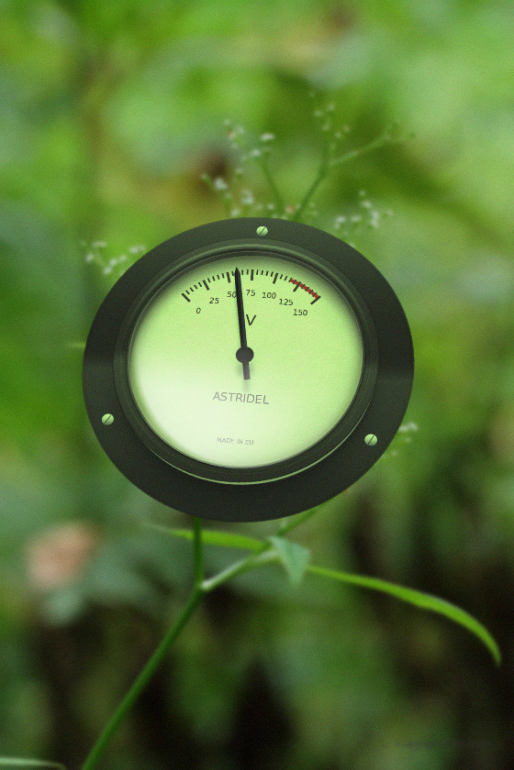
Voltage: 60 V
